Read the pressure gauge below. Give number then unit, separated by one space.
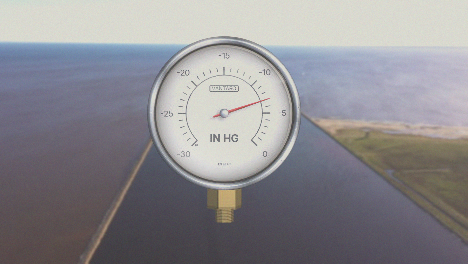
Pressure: -7 inHg
